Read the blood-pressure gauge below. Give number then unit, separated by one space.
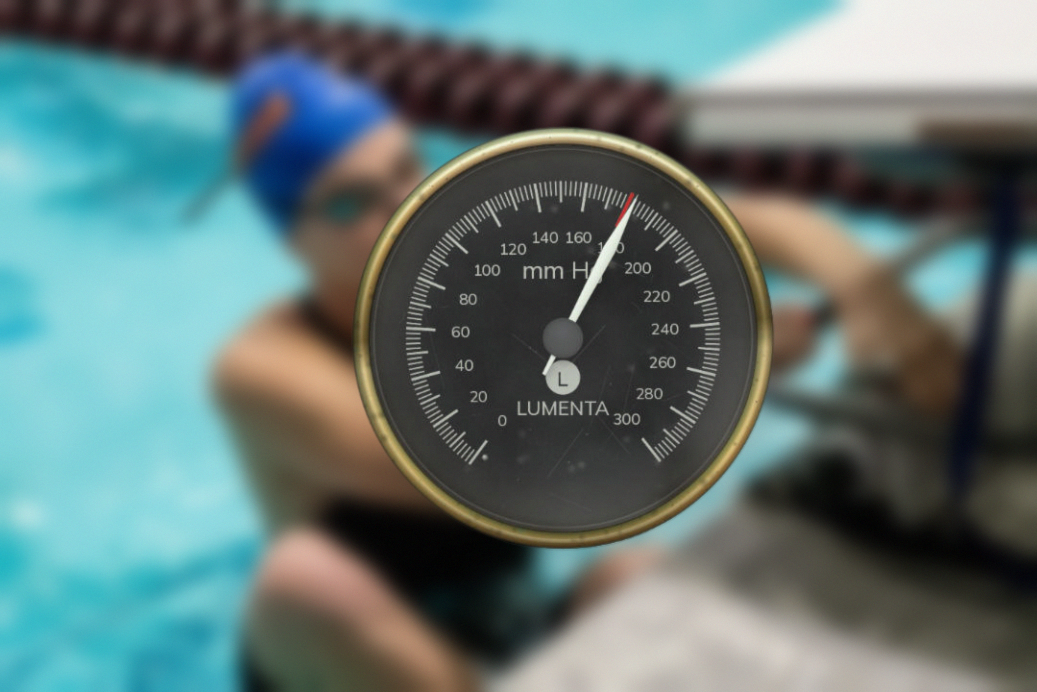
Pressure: 180 mmHg
